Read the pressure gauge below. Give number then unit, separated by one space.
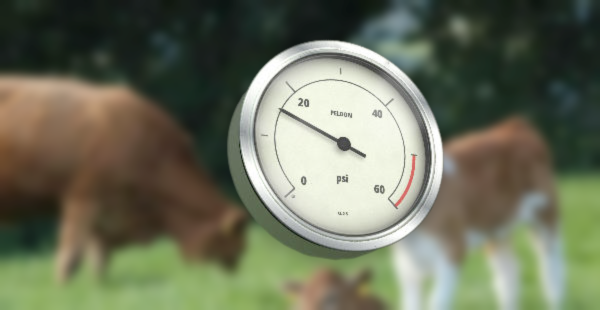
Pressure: 15 psi
